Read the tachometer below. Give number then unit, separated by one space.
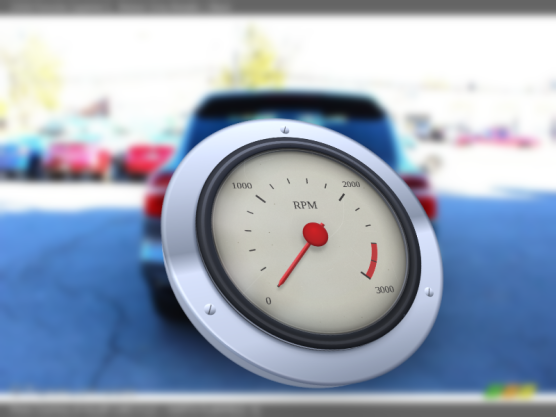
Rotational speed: 0 rpm
